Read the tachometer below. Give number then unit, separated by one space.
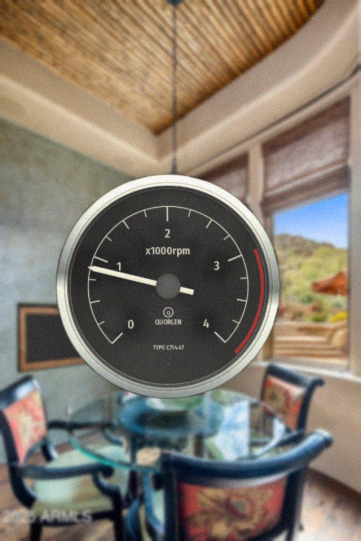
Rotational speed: 875 rpm
